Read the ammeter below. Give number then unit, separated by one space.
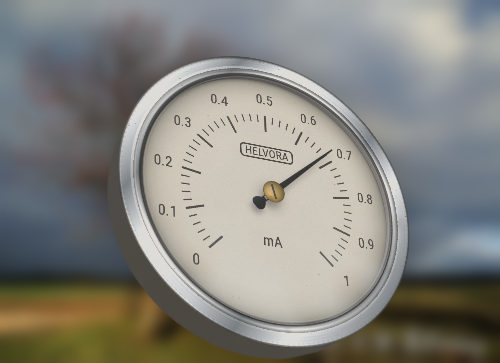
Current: 0.68 mA
